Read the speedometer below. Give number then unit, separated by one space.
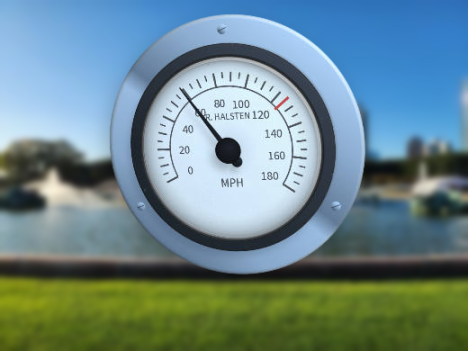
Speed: 60 mph
